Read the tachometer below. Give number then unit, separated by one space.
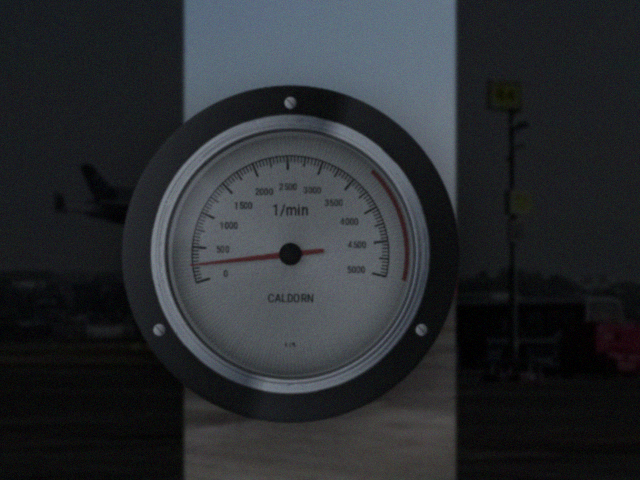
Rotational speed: 250 rpm
